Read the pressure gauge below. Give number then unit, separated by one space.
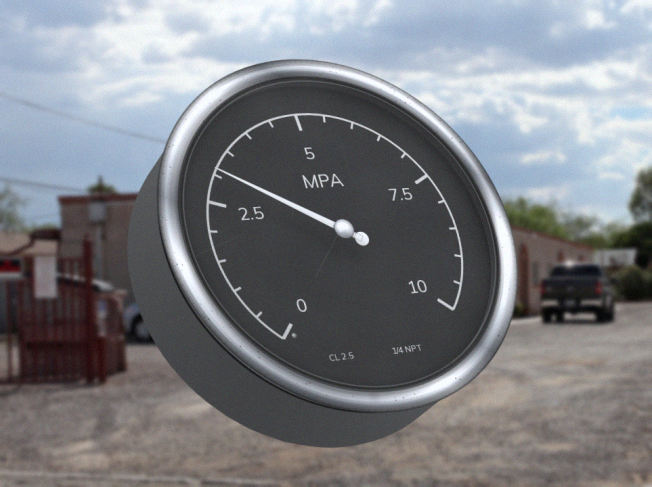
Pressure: 3 MPa
